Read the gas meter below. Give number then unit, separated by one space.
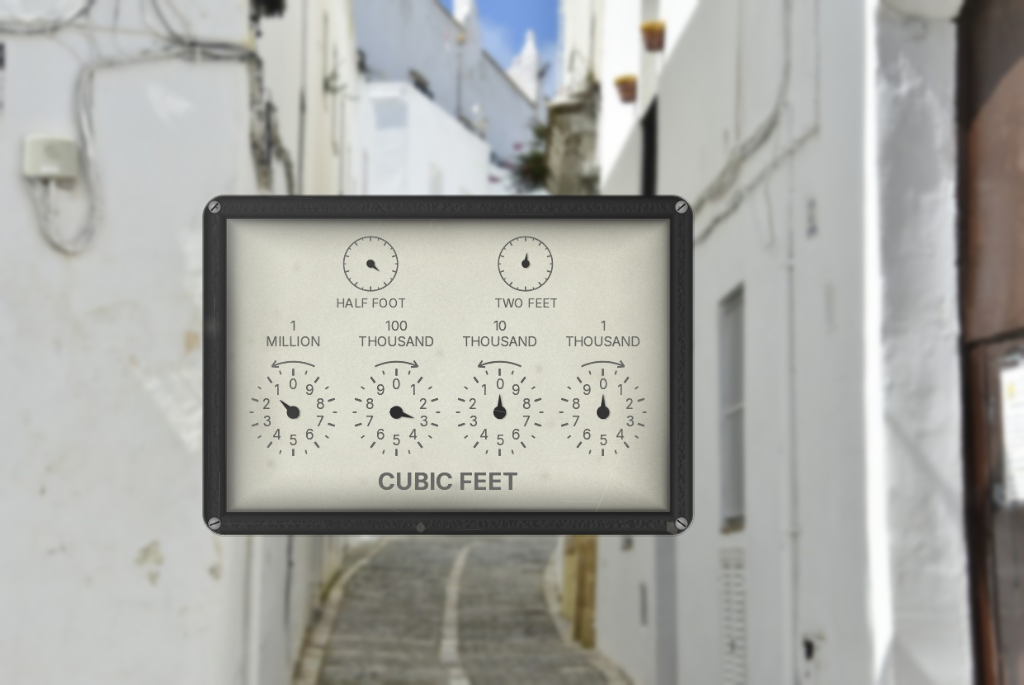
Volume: 130000 ft³
